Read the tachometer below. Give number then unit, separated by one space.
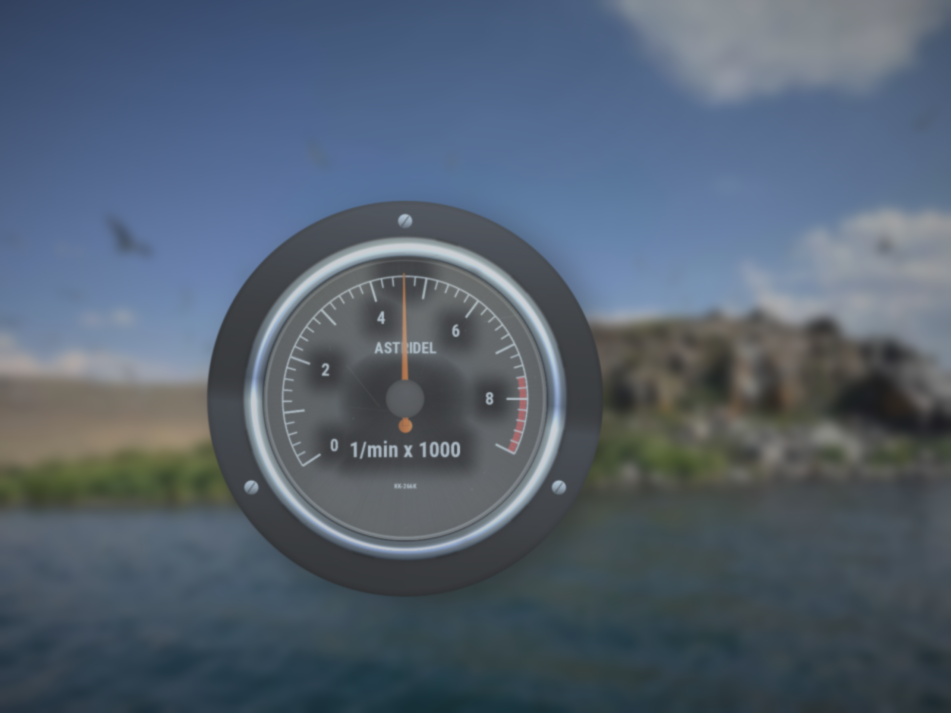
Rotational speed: 4600 rpm
